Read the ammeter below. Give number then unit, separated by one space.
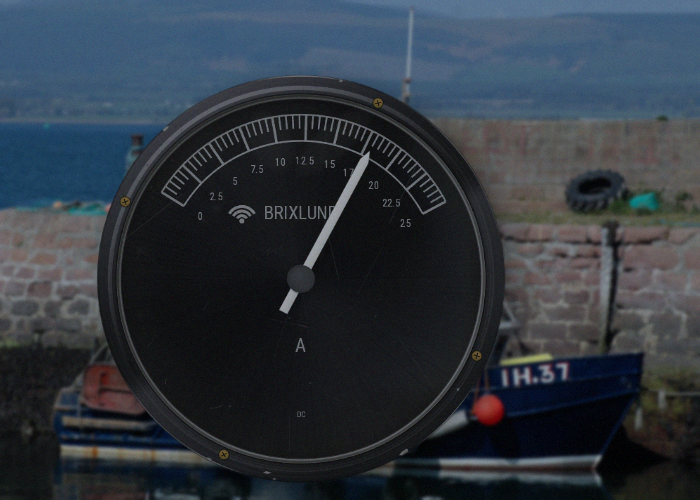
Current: 18 A
